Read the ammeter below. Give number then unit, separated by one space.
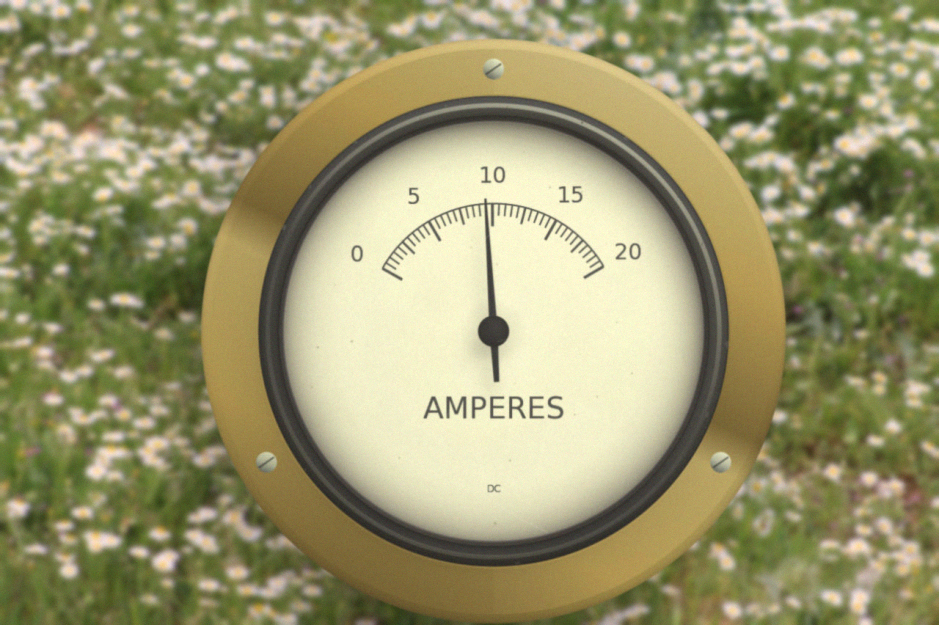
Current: 9.5 A
